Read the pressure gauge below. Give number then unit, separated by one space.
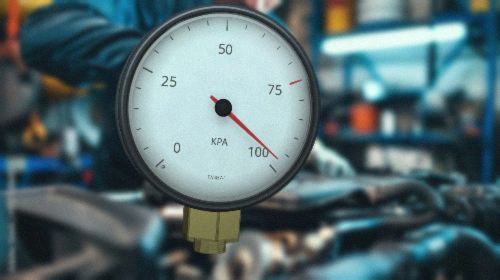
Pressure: 97.5 kPa
